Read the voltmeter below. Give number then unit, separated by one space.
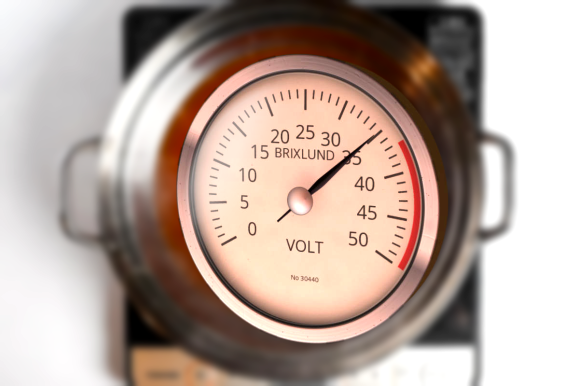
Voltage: 35 V
